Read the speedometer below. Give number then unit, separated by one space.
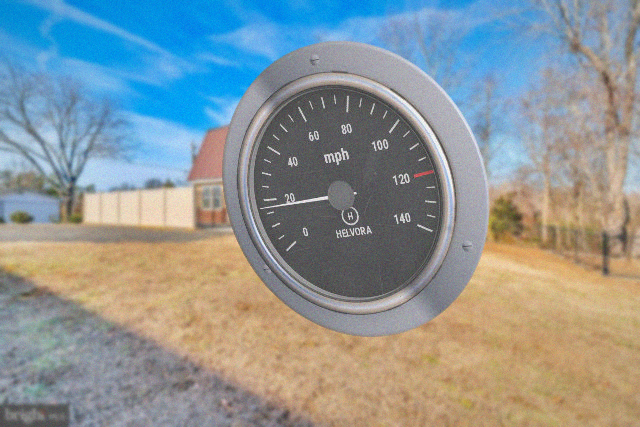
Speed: 17.5 mph
